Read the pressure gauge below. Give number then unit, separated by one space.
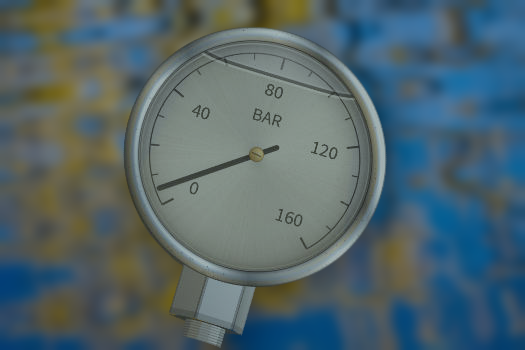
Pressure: 5 bar
